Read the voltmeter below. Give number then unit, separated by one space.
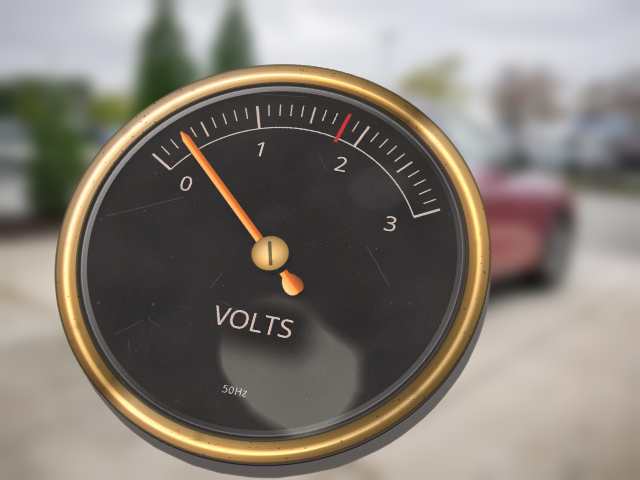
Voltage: 0.3 V
